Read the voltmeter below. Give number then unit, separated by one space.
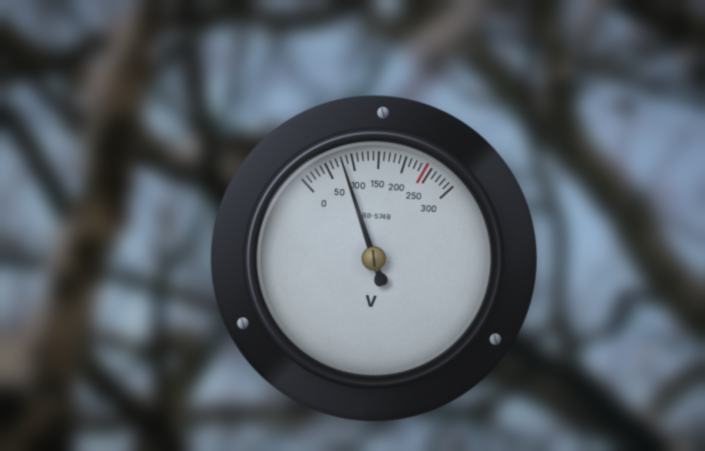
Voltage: 80 V
